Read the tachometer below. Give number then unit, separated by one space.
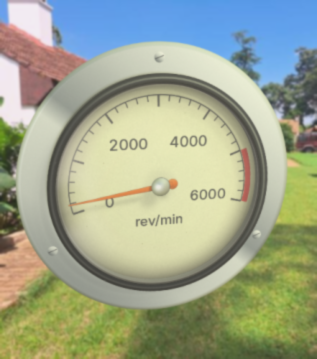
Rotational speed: 200 rpm
